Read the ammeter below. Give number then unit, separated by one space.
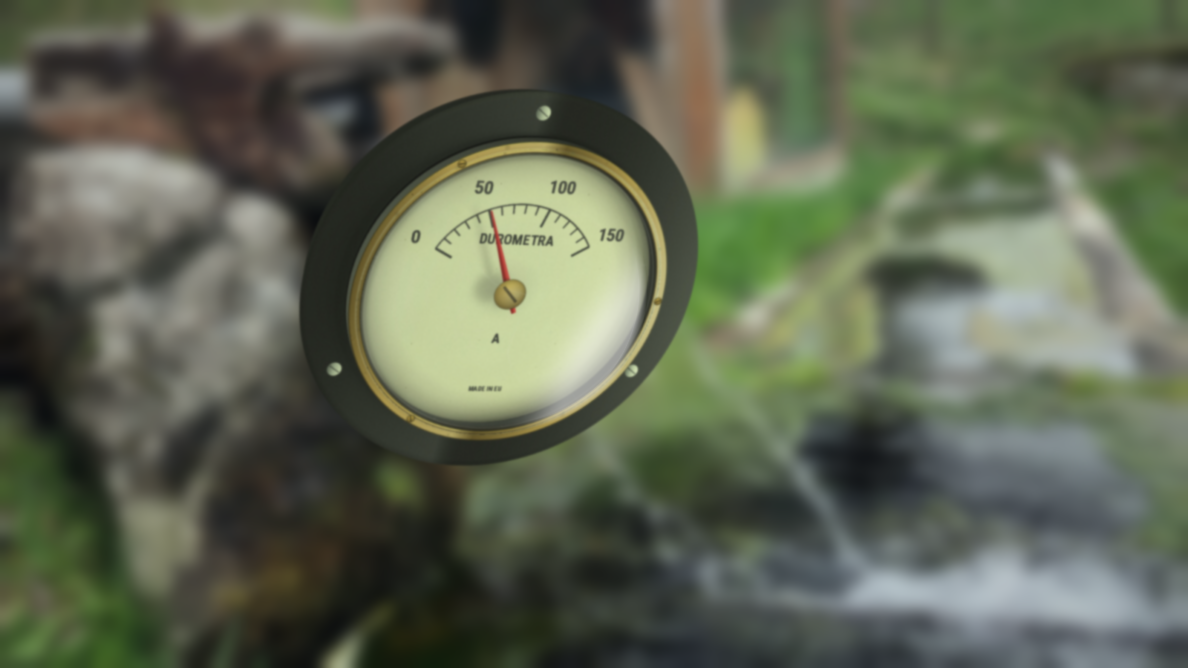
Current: 50 A
